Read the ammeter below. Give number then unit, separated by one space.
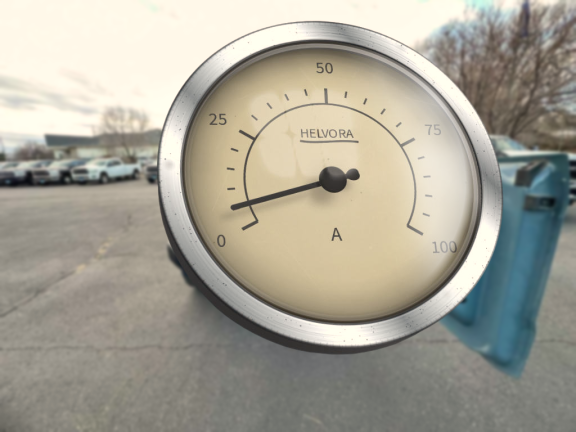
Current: 5 A
